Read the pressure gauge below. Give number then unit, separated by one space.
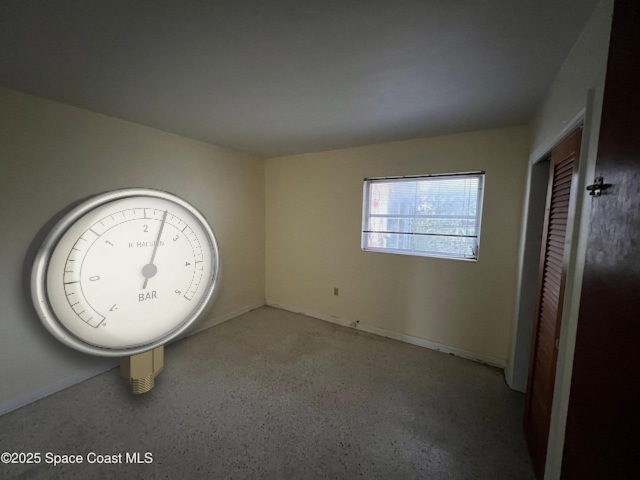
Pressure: 2.4 bar
